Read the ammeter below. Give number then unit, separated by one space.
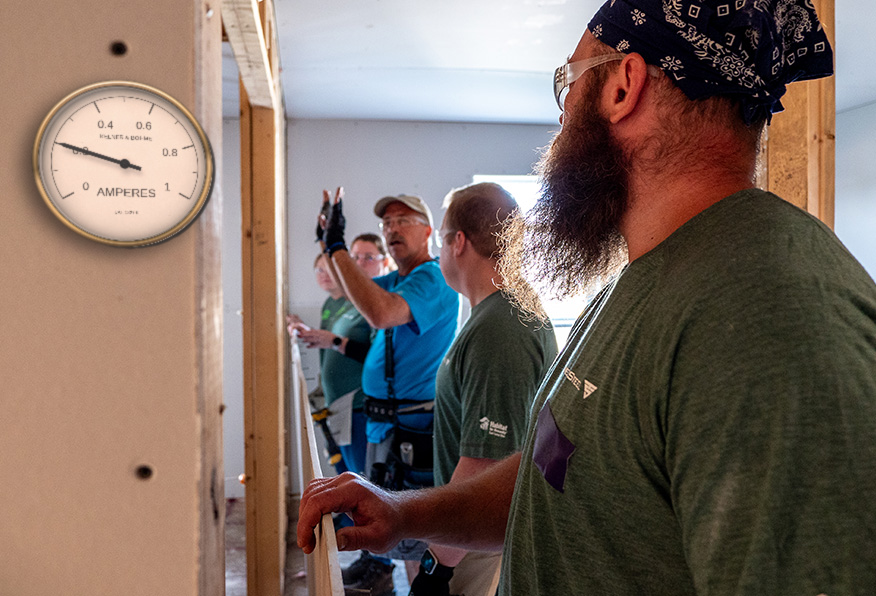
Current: 0.2 A
